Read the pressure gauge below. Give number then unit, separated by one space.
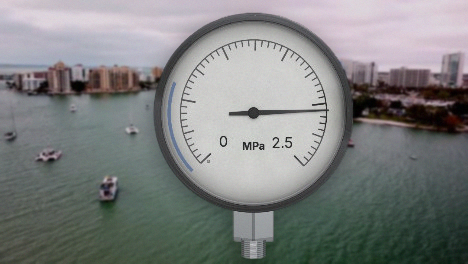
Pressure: 2.05 MPa
